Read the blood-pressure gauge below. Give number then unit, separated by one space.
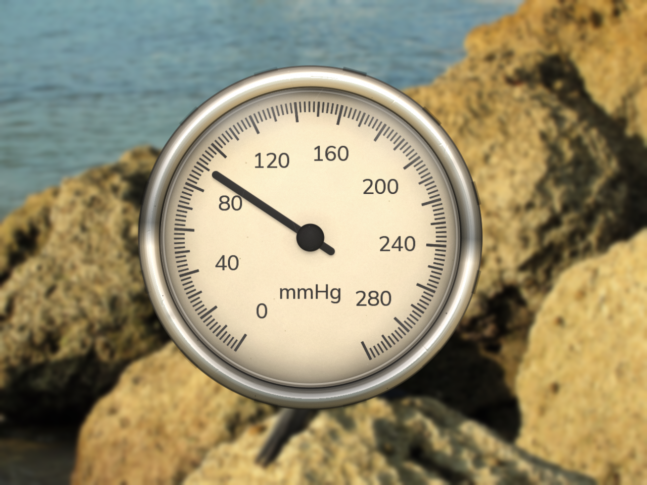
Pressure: 90 mmHg
